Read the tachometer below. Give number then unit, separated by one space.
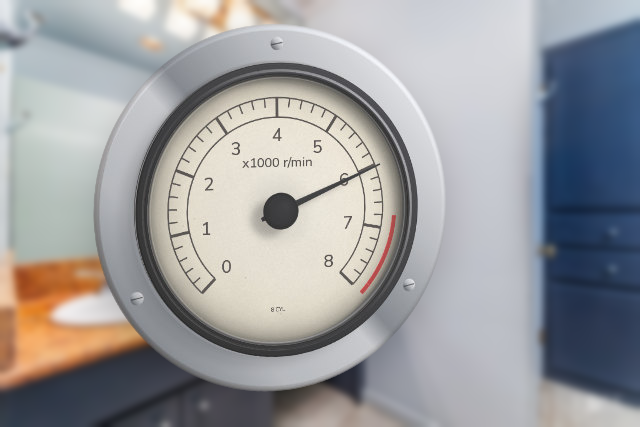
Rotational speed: 6000 rpm
